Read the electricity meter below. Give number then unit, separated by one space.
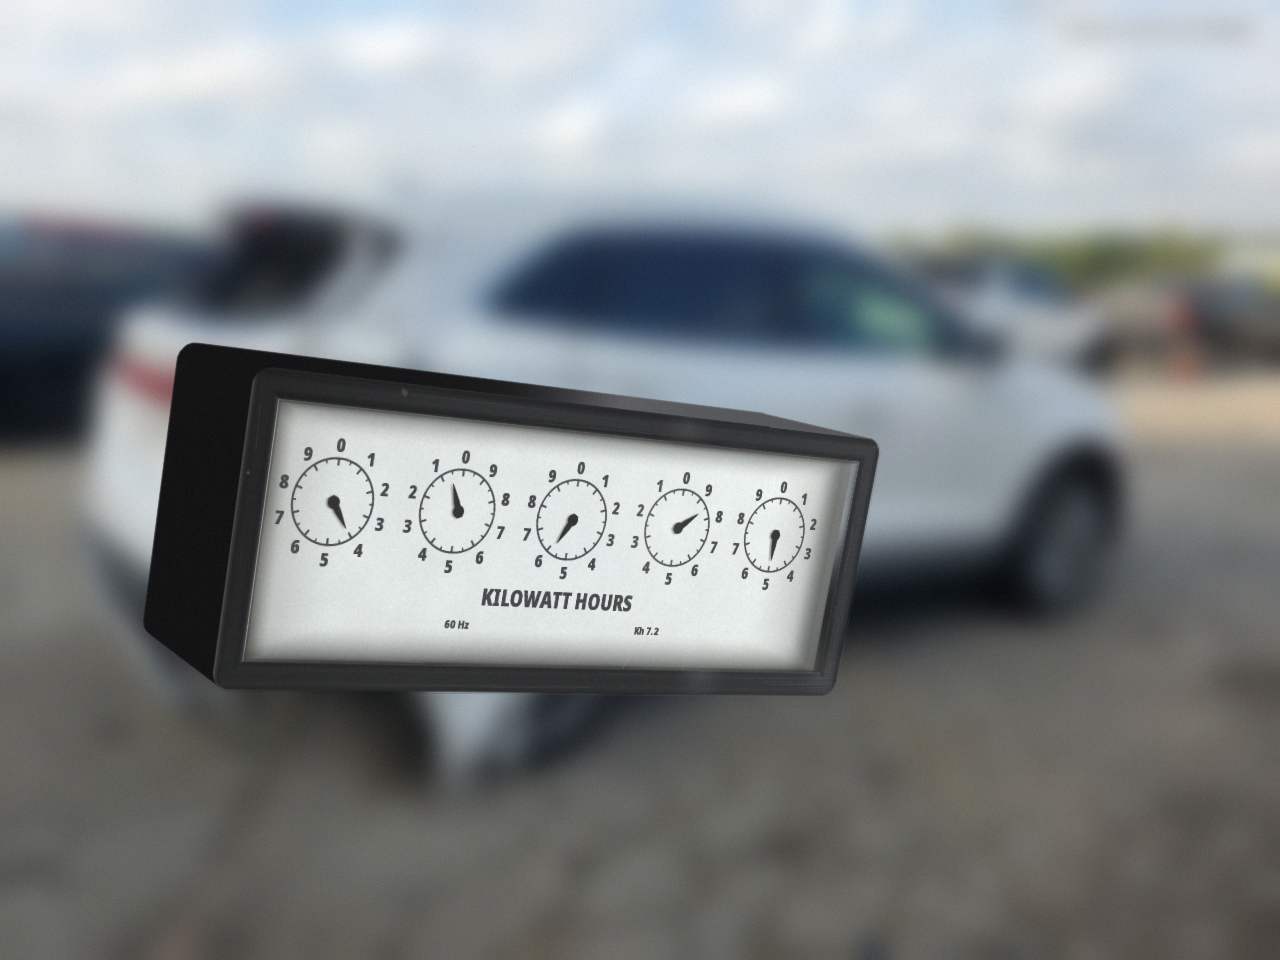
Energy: 40585 kWh
